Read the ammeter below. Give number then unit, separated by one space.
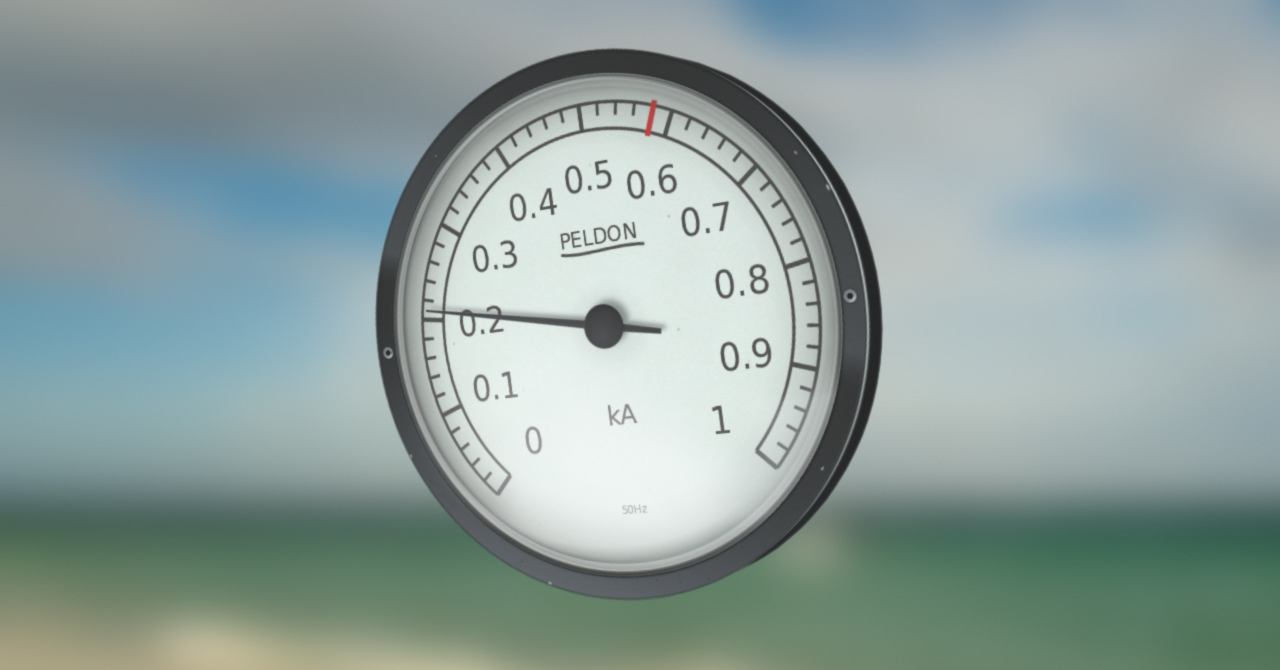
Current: 0.21 kA
